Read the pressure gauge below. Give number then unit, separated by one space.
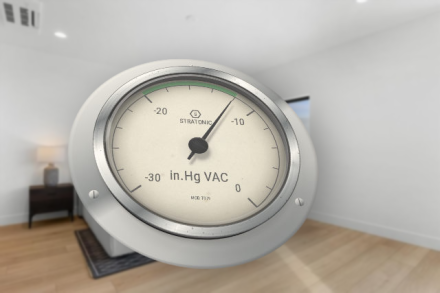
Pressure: -12 inHg
